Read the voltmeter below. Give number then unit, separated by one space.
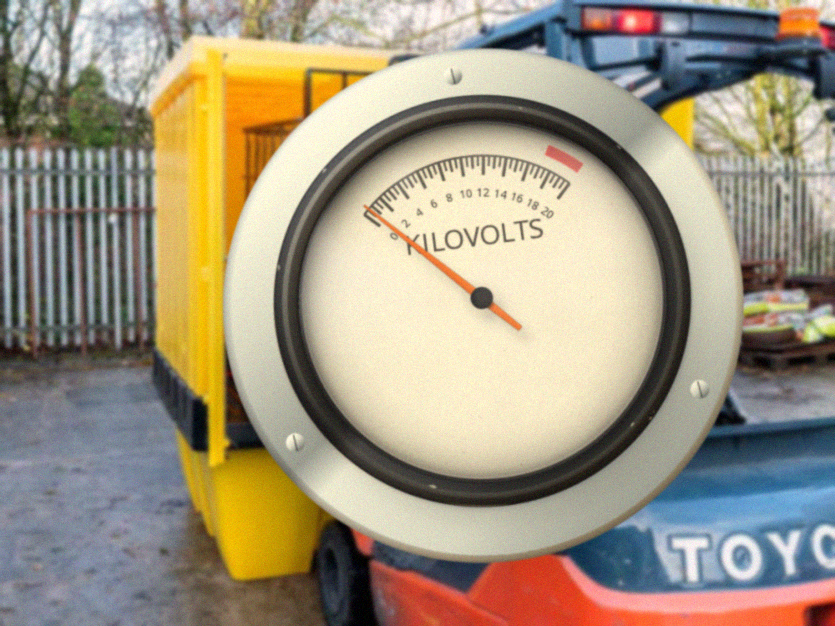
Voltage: 0.5 kV
